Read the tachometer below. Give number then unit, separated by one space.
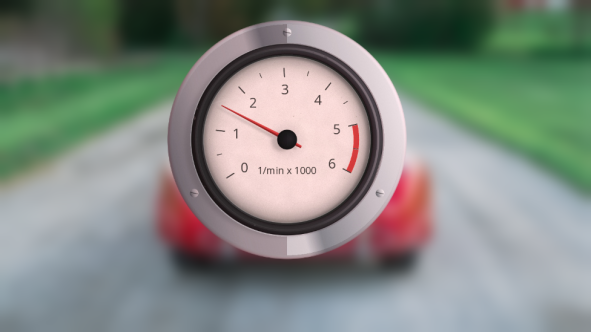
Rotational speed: 1500 rpm
